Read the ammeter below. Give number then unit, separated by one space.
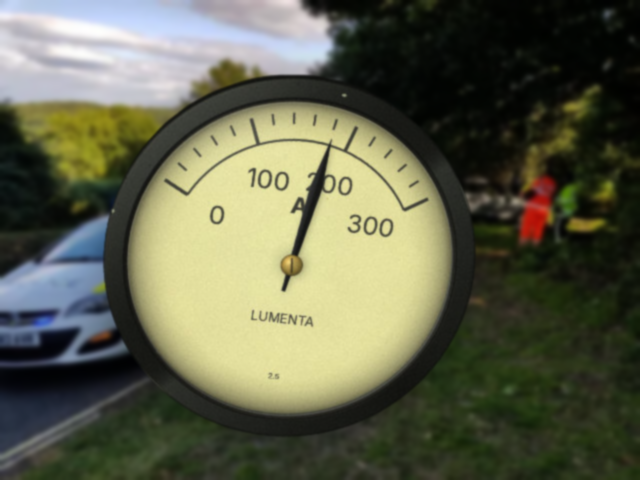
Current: 180 A
